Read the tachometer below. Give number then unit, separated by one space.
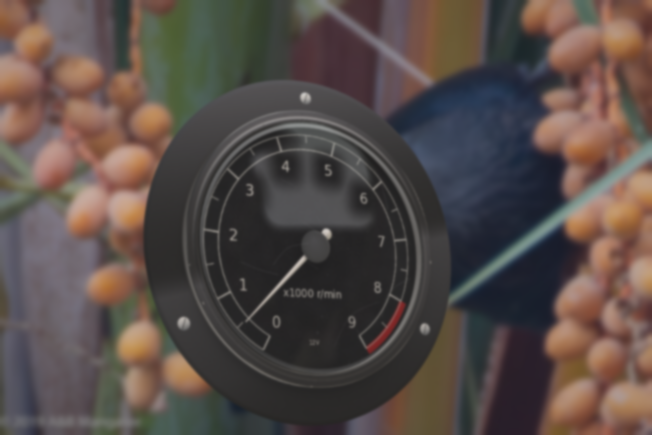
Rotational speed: 500 rpm
